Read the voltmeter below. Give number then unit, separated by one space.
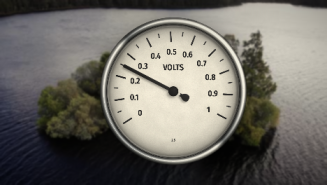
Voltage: 0.25 V
